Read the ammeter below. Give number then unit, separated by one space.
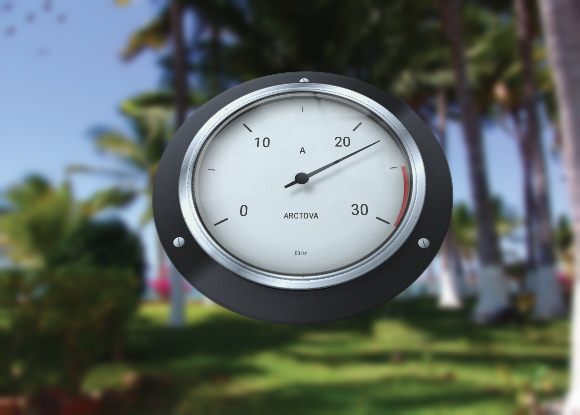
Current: 22.5 A
